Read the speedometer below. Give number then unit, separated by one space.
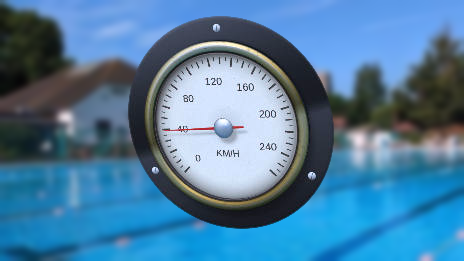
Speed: 40 km/h
